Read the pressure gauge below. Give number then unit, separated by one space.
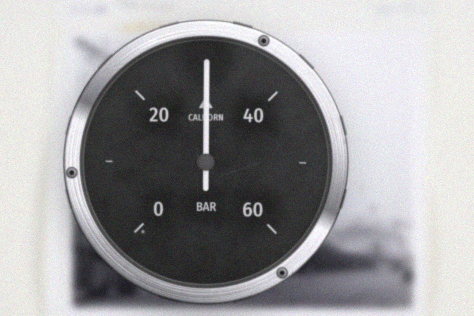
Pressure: 30 bar
